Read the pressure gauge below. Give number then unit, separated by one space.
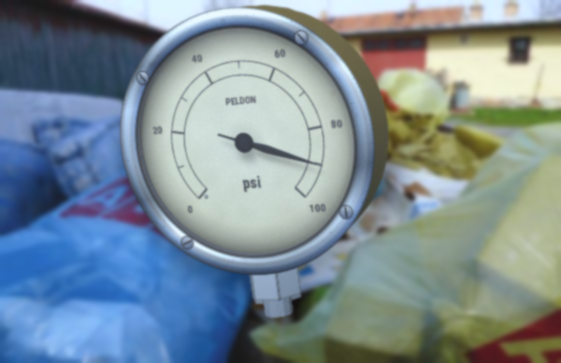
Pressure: 90 psi
